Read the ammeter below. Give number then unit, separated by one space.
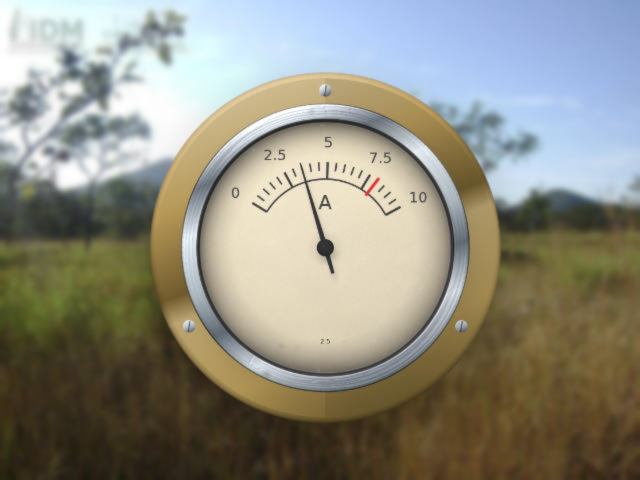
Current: 3.5 A
